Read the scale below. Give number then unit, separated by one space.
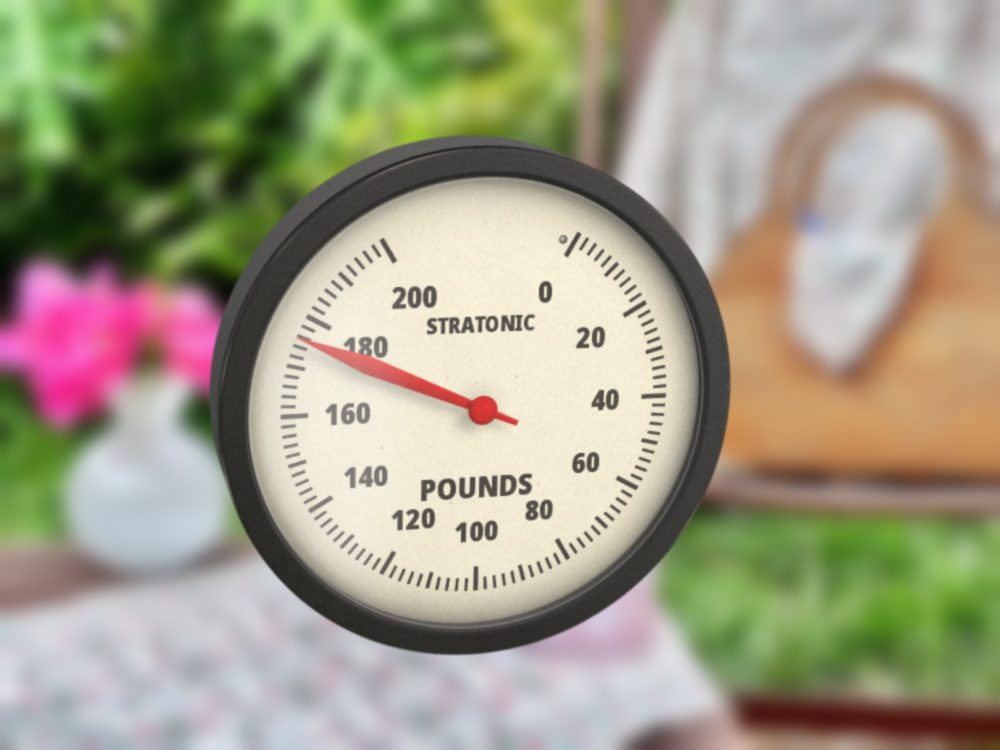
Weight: 176 lb
